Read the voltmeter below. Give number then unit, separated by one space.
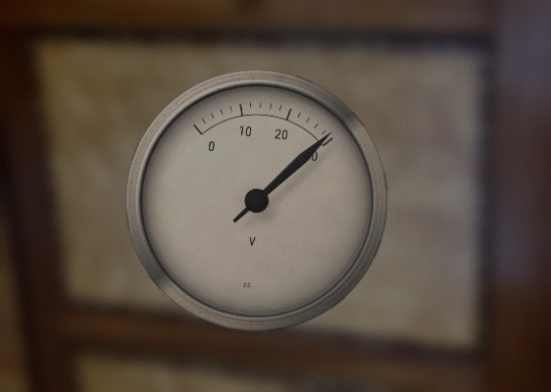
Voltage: 29 V
